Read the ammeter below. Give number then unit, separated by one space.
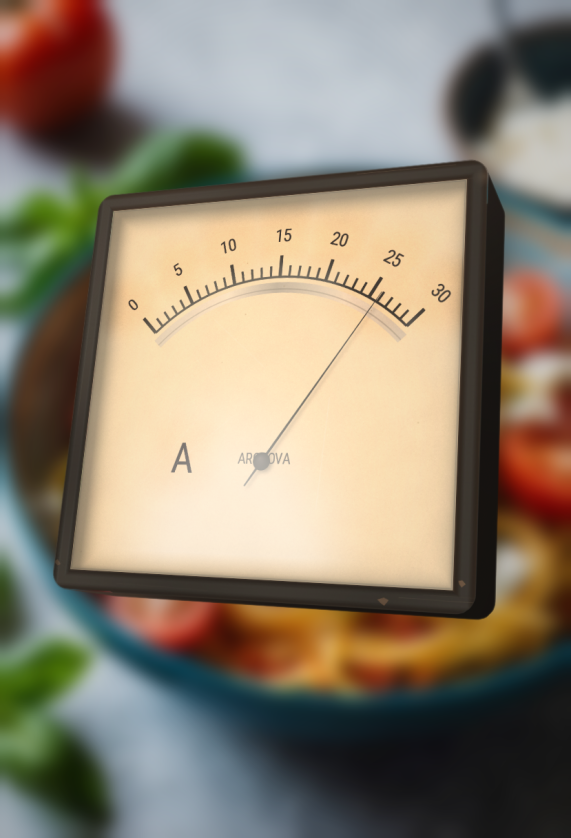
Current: 26 A
